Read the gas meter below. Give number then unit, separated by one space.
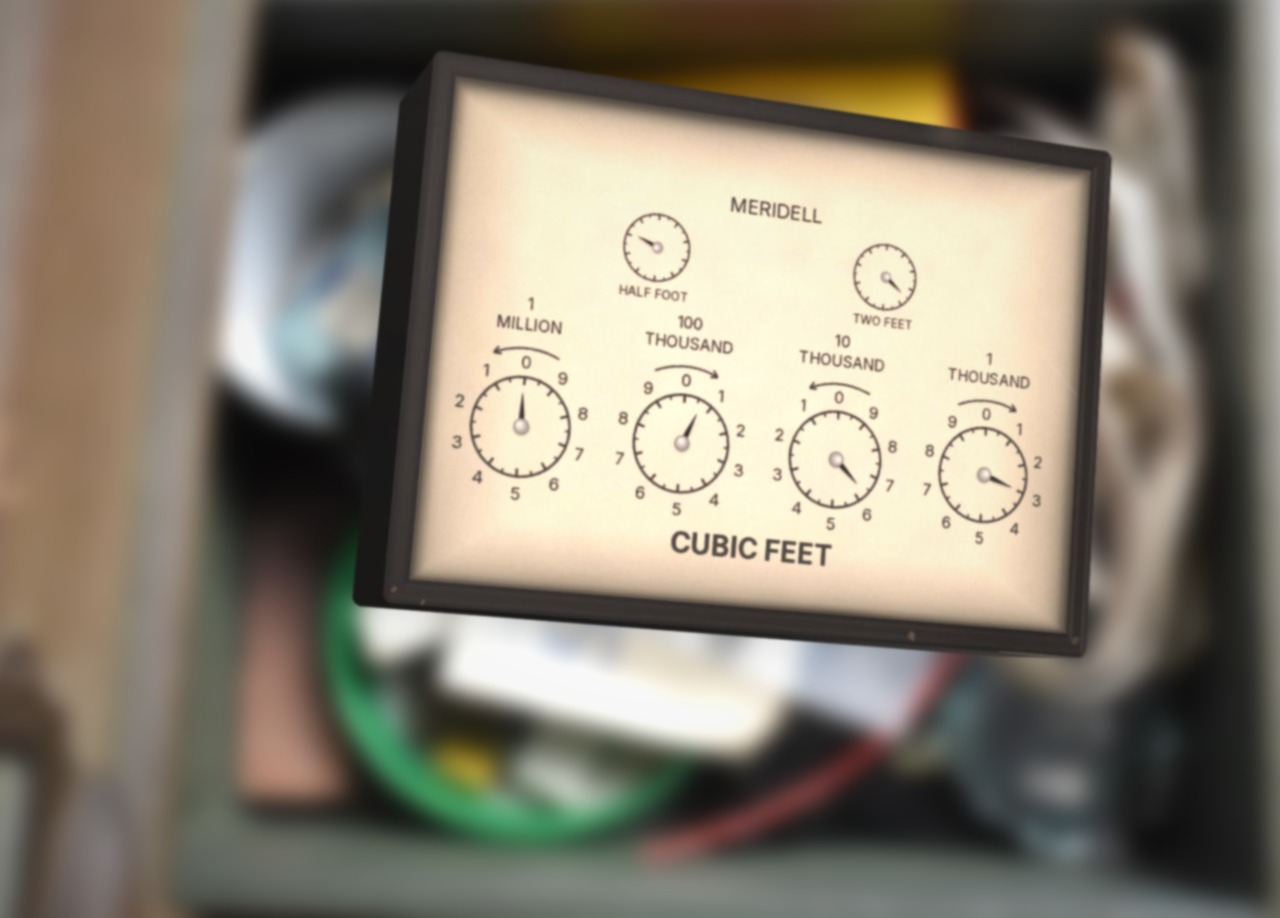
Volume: 6300 ft³
